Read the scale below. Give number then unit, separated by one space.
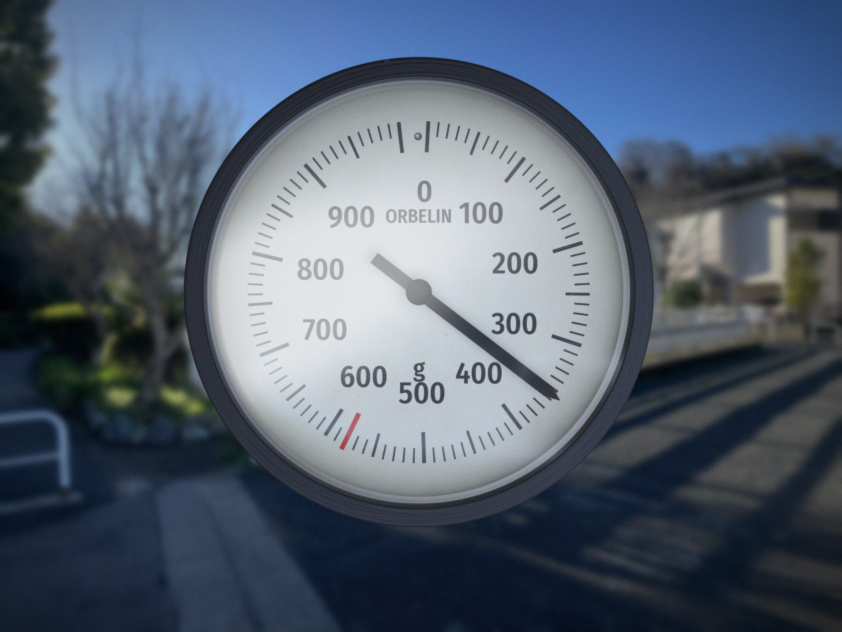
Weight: 355 g
